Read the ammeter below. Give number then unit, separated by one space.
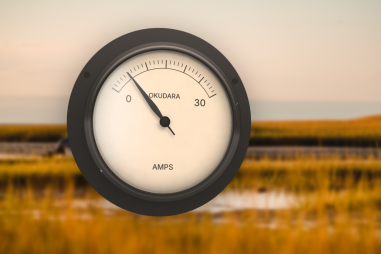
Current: 5 A
